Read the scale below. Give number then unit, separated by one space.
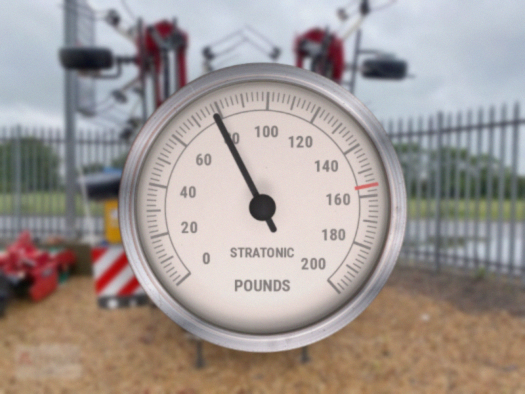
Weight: 78 lb
